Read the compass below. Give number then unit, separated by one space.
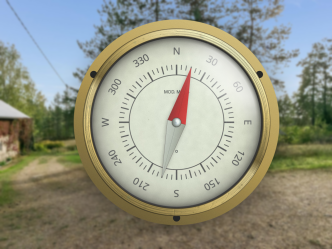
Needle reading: 15 °
